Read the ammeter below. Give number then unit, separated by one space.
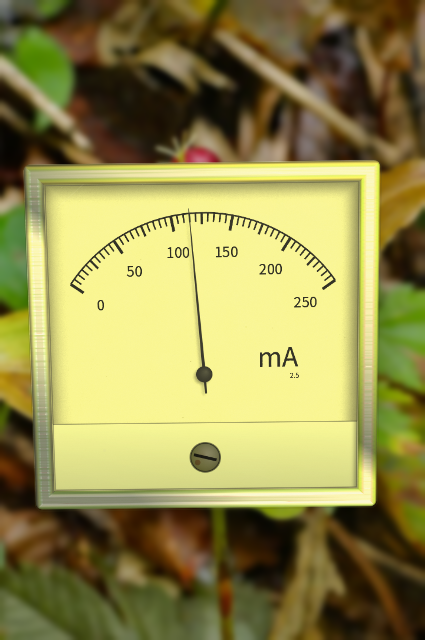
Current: 115 mA
